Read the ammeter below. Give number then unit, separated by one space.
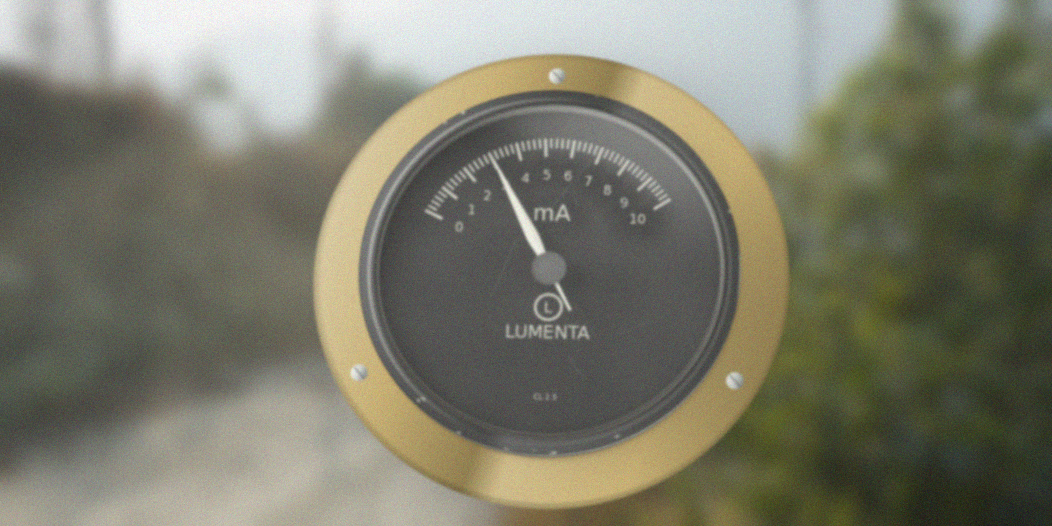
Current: 3 mA
